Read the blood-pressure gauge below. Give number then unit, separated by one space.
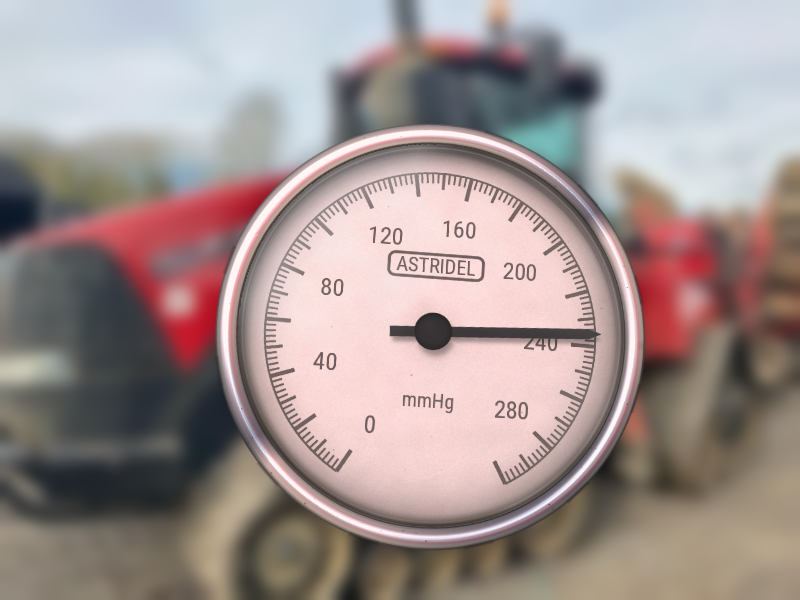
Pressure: 236 mmHg
